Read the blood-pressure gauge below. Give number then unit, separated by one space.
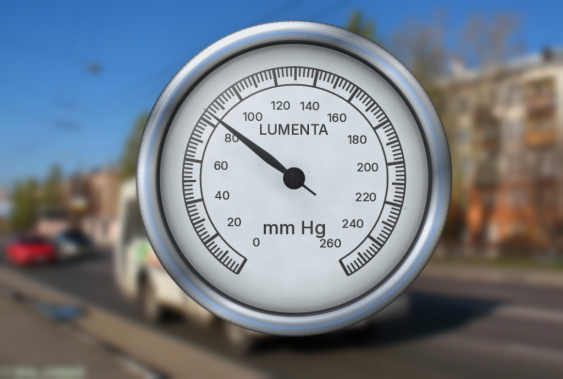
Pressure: 84 mmHg
